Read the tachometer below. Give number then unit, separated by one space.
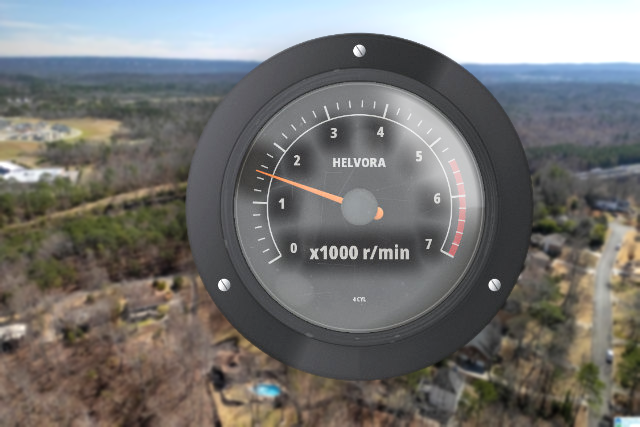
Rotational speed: 1500 rpm
